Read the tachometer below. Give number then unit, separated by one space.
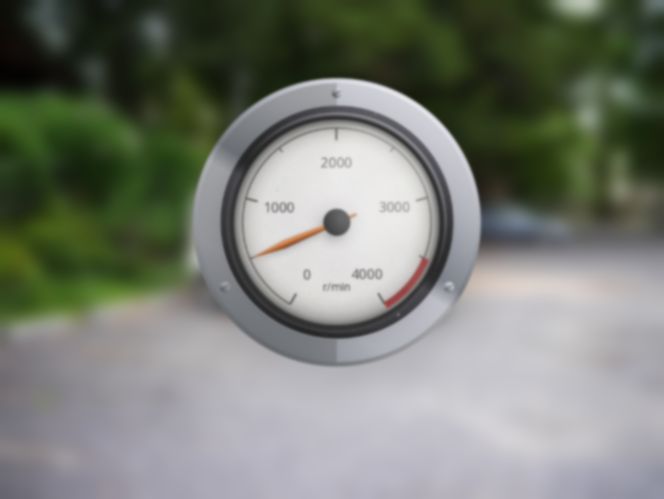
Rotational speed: 500 rpm
